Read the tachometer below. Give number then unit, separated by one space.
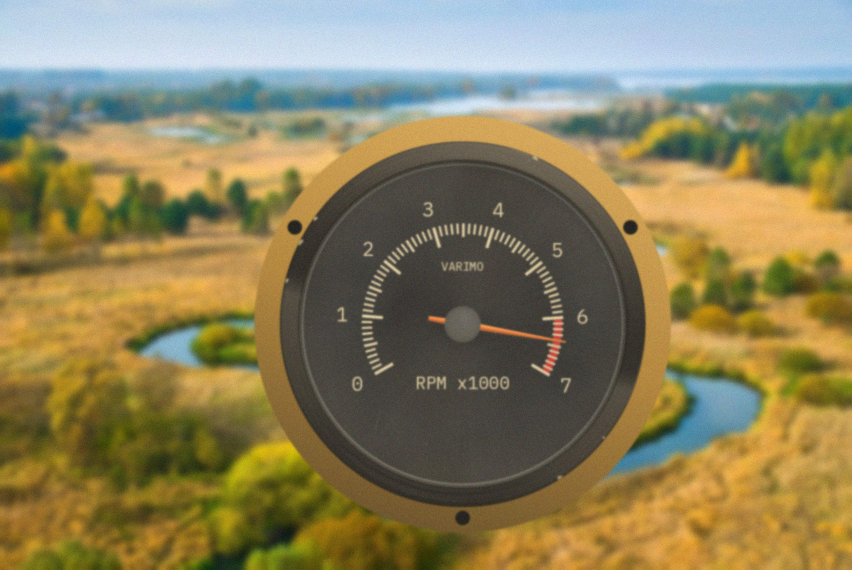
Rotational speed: 6400 rpm
